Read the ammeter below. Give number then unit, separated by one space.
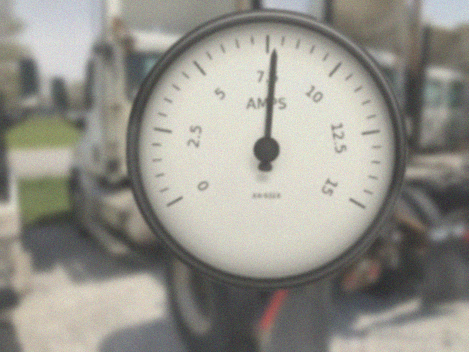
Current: 7.75 A
